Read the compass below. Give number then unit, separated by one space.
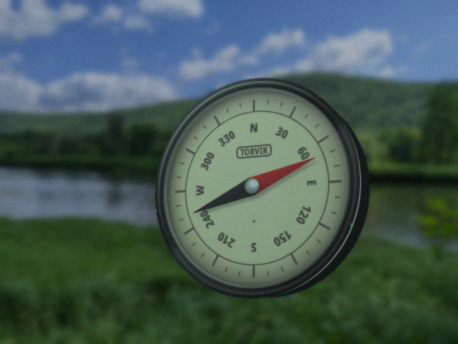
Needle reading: 70 °
